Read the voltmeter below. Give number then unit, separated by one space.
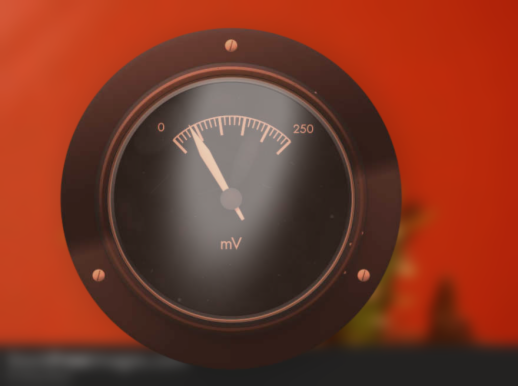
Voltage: 40 mV
